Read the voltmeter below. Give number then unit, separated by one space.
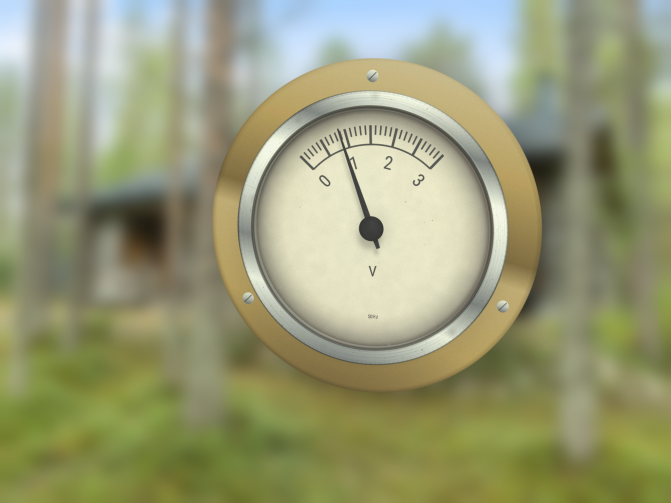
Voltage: 0.9 V
